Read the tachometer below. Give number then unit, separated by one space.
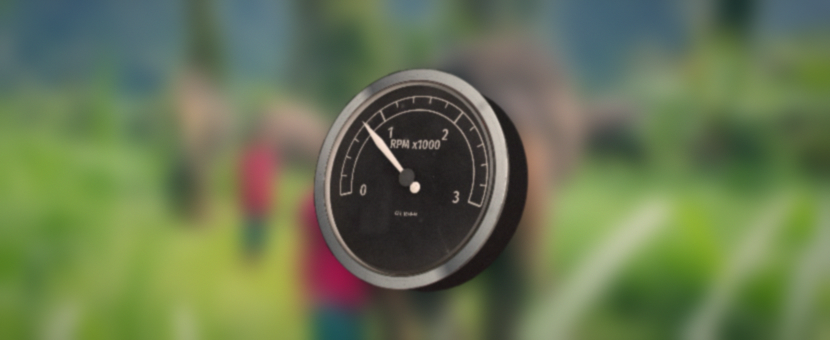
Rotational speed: 800 rpm
